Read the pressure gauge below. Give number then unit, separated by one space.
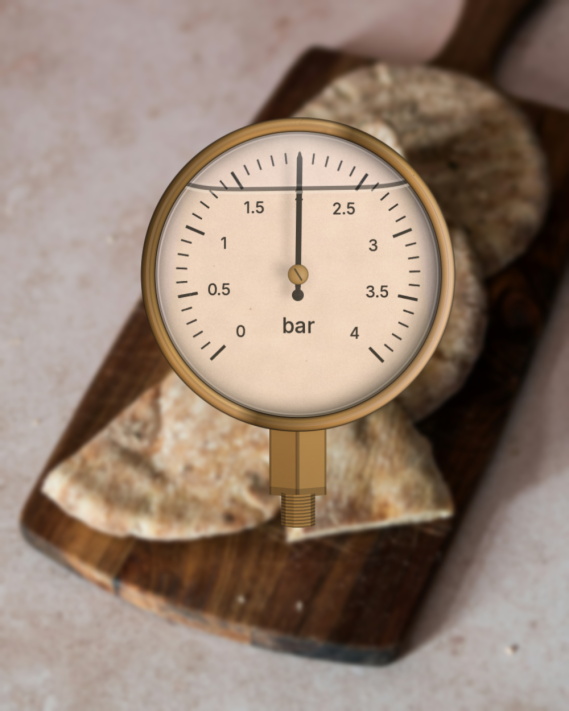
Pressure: 2 bar
